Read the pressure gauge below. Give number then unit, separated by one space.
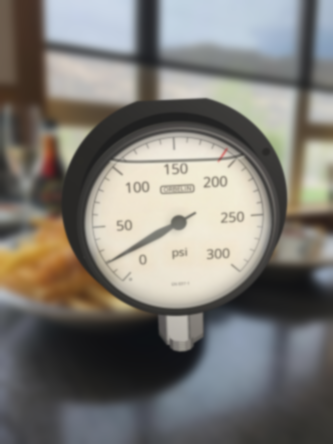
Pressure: 20 psi
